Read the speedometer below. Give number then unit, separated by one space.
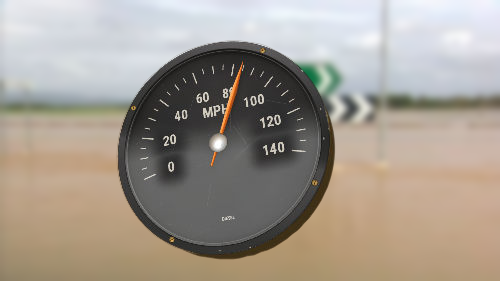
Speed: 85 mph
